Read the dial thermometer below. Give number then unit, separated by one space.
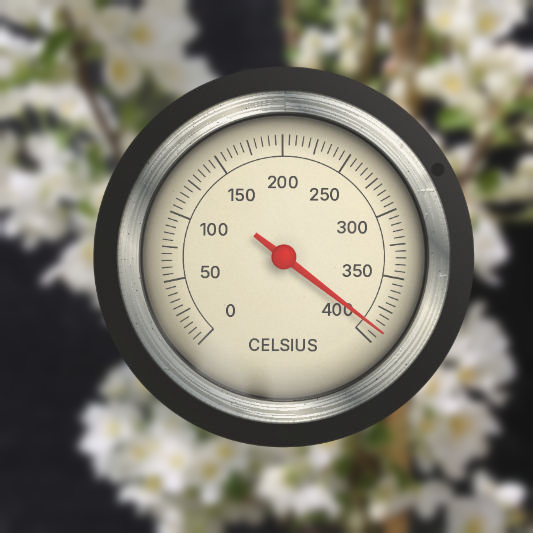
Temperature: 390 °C
